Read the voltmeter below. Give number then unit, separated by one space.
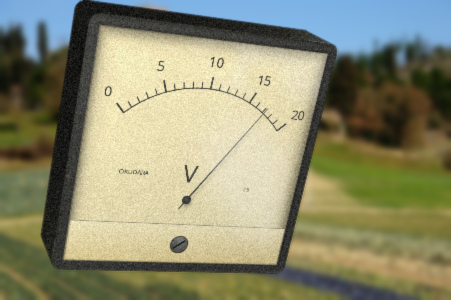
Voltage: 17 V
